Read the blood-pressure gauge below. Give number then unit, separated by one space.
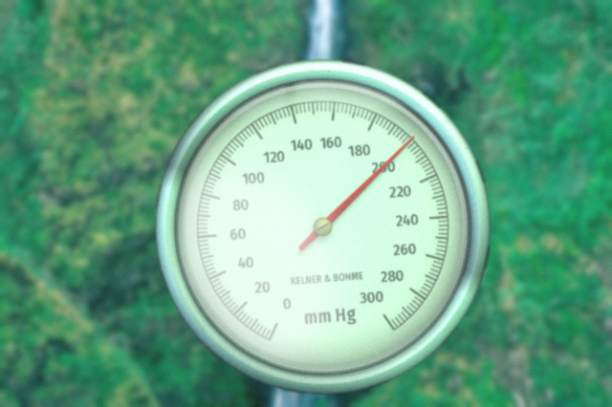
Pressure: 200 mmHg
